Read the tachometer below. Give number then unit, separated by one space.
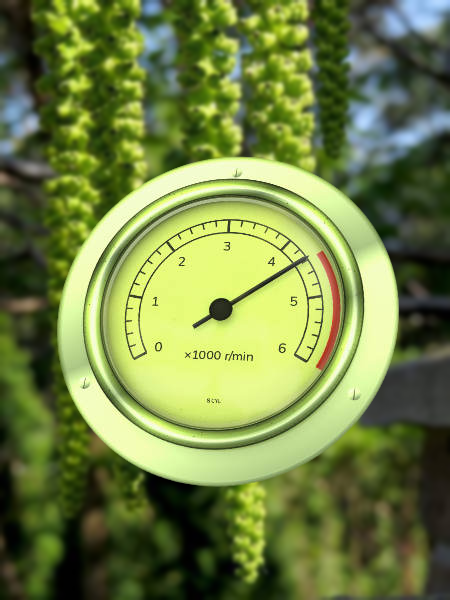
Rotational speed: 4400 rpm
